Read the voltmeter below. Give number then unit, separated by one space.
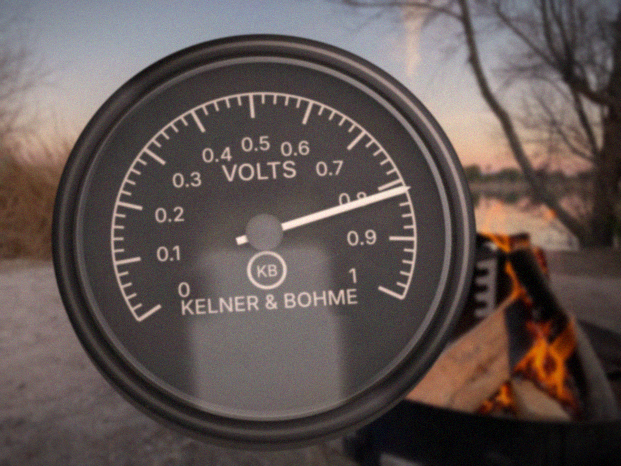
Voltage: 0.82 V
